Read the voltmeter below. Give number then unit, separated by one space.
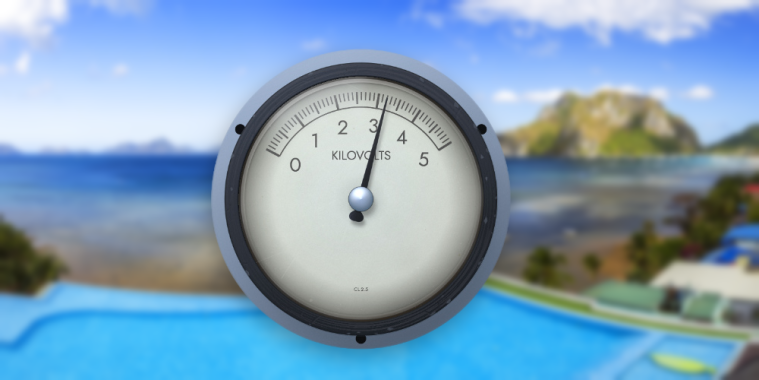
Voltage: 3.2 kV
